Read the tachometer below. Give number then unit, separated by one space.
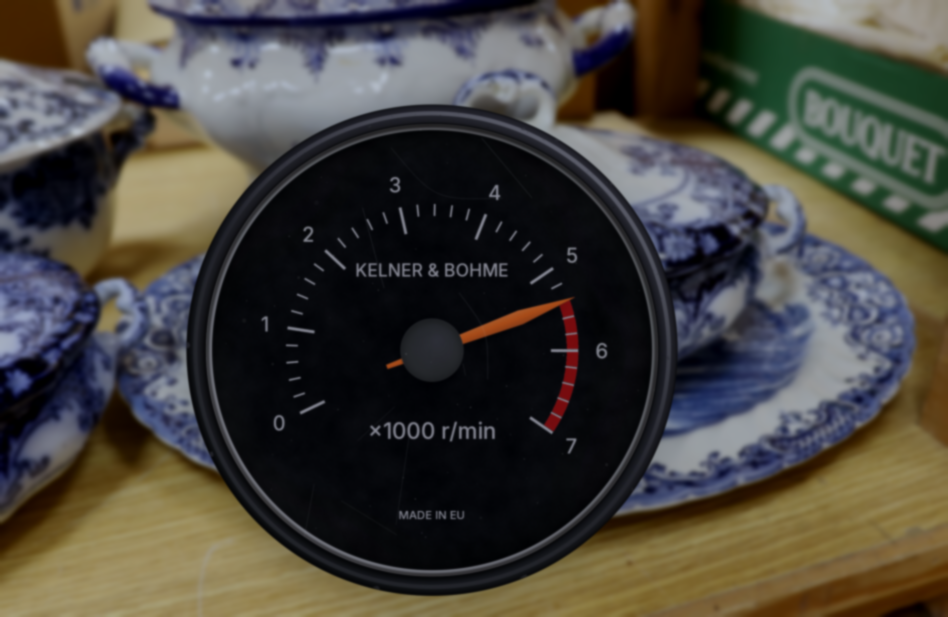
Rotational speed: 5400 rpm
